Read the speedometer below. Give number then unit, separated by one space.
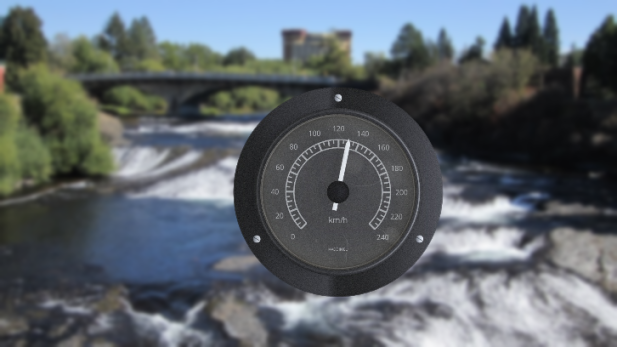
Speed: 130 km/h
